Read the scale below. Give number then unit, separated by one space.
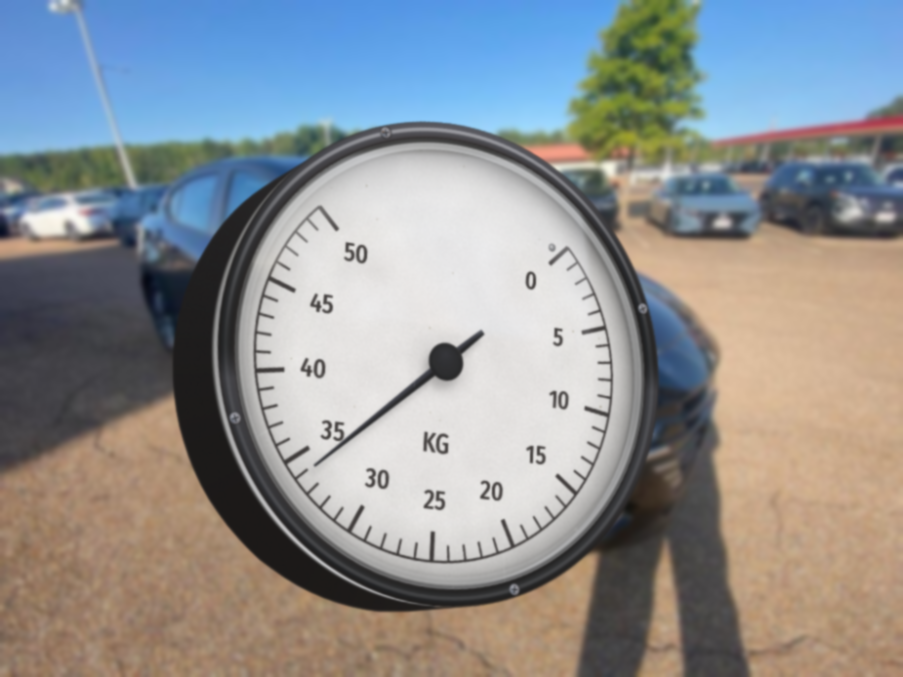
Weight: 34 kg
